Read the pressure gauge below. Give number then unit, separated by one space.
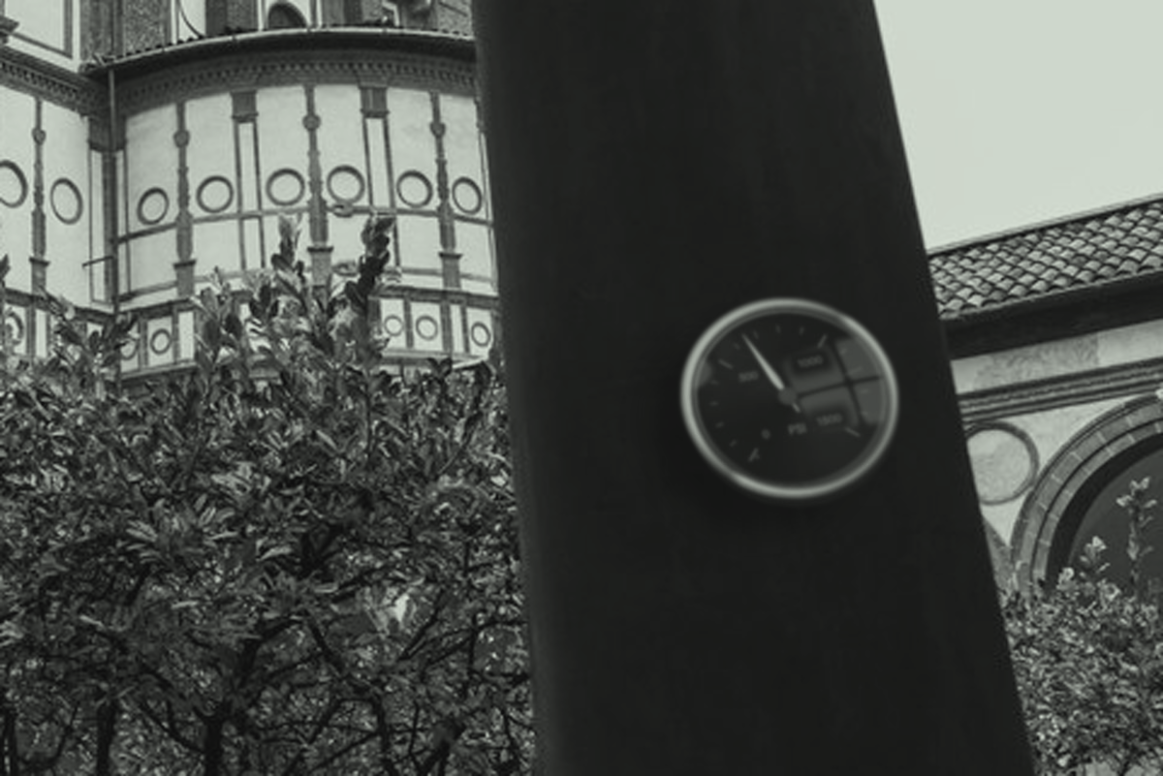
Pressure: 650 psi
